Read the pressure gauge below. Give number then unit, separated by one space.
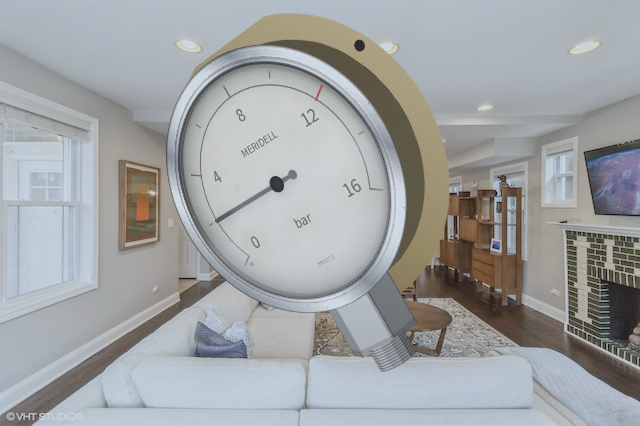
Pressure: 2 bar
